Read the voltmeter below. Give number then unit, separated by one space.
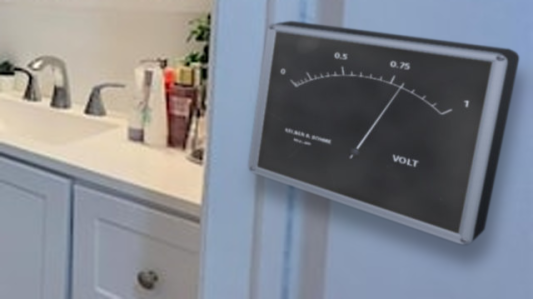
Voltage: 0.8 V
